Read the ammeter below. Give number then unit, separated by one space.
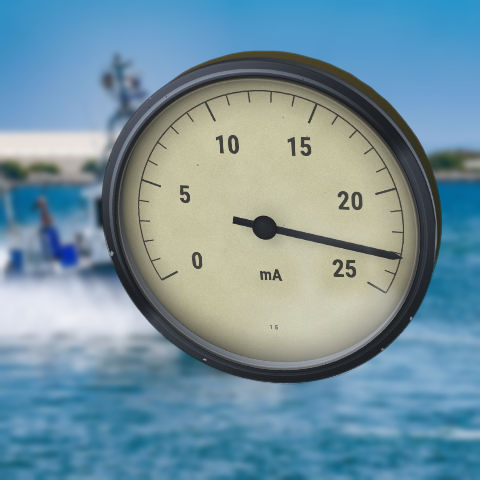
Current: 23 mA
